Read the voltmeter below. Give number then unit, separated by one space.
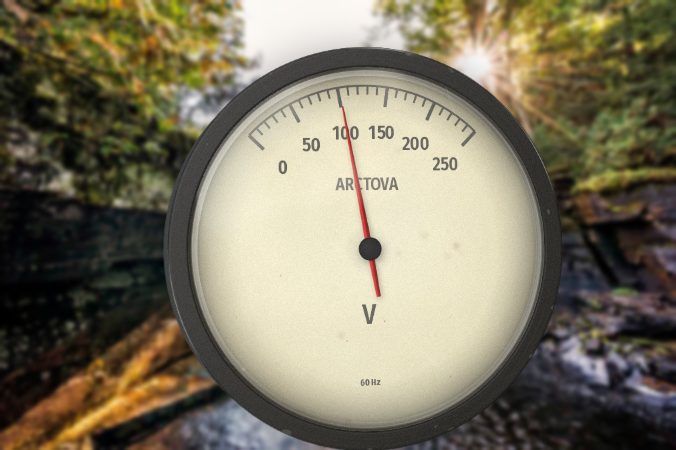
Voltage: 100 V
